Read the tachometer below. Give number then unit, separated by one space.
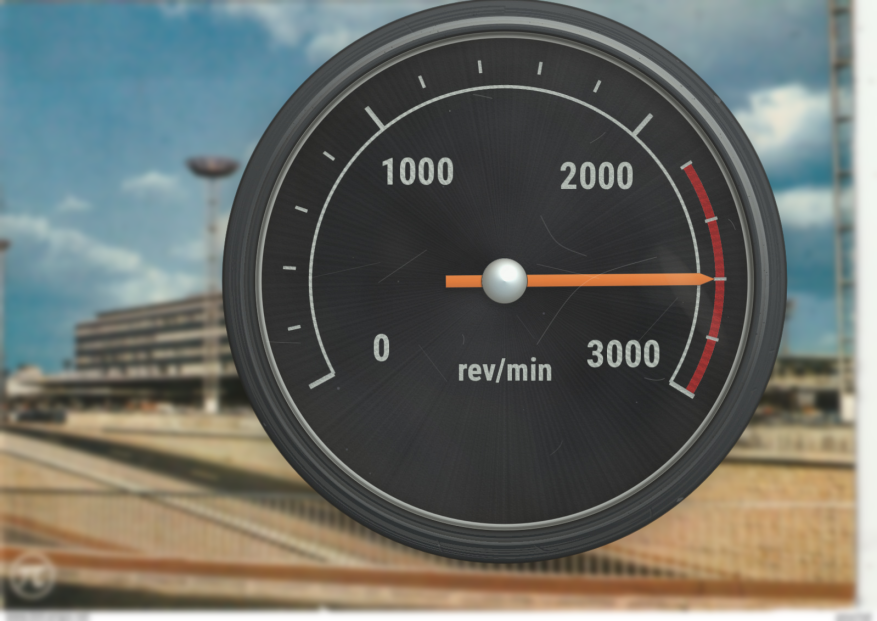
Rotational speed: 2600 rpm
